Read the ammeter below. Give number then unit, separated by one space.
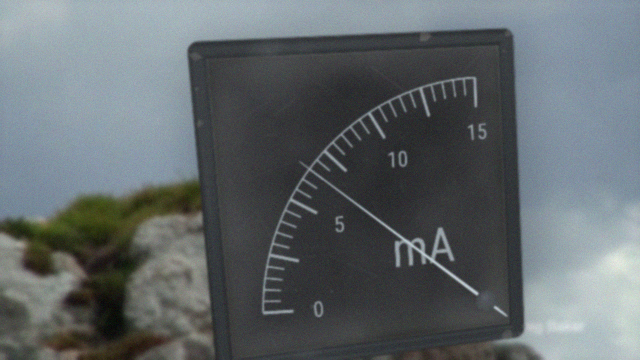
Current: 6.5 mA
